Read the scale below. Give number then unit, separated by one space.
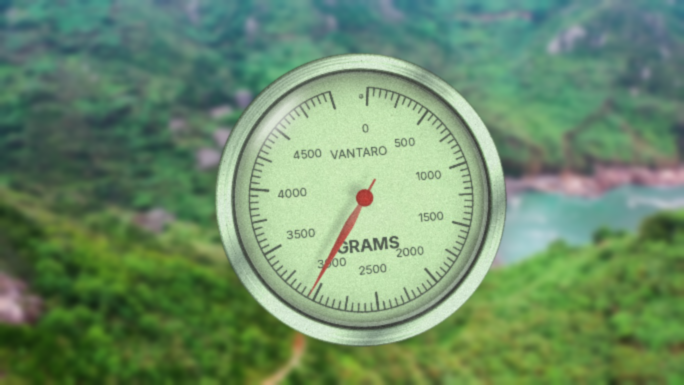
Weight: 3050 g
